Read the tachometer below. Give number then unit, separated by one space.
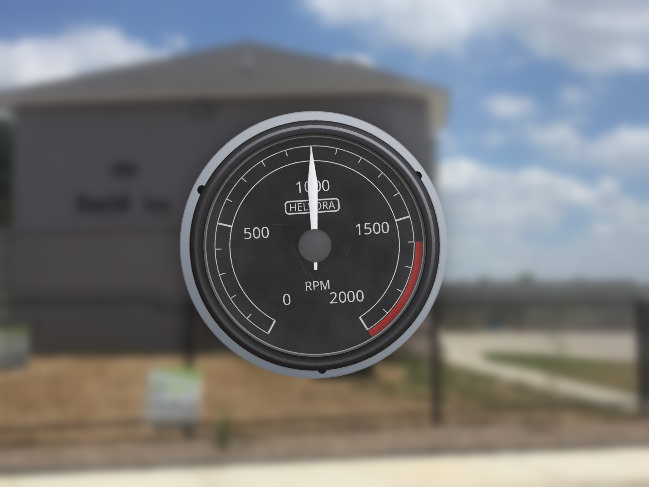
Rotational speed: 1000 rpm
